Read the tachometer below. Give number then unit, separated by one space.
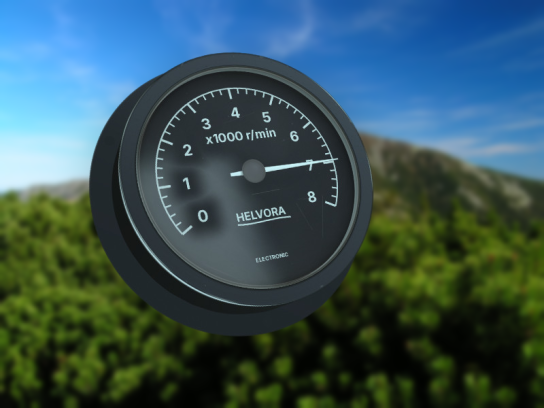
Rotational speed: 7000 rpm
